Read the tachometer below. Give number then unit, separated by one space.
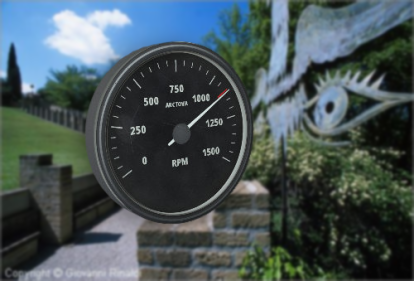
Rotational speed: 1100 rpm
